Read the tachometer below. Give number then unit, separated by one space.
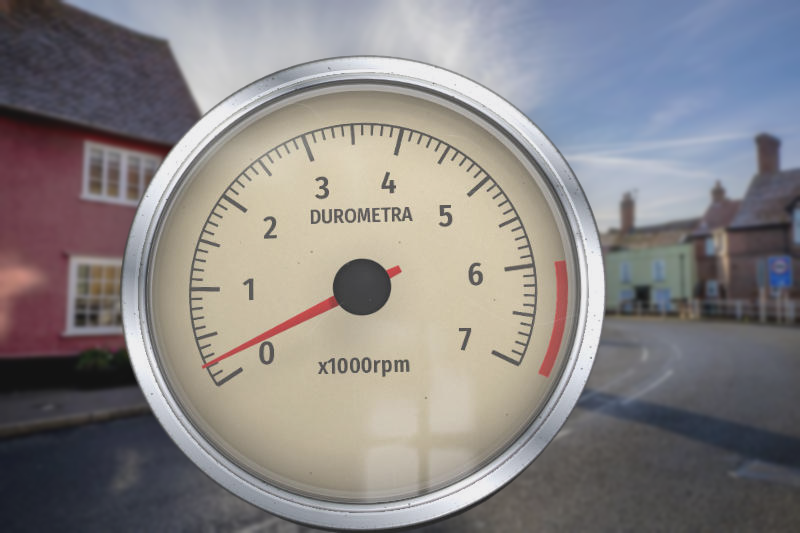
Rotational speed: 200 rpm
